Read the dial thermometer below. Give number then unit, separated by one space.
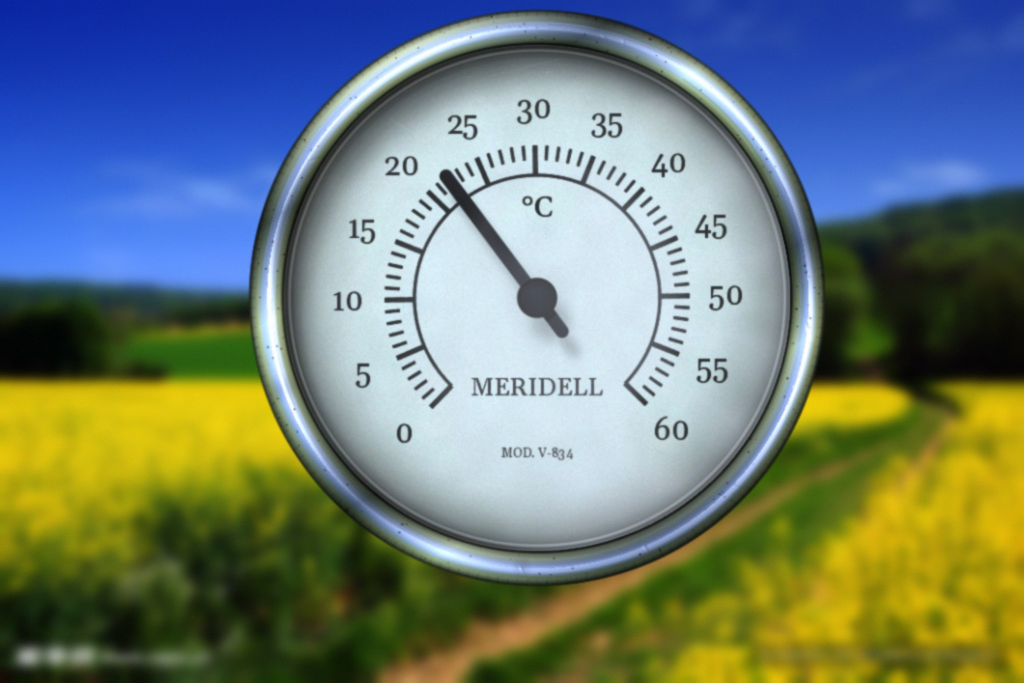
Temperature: 22 °C
